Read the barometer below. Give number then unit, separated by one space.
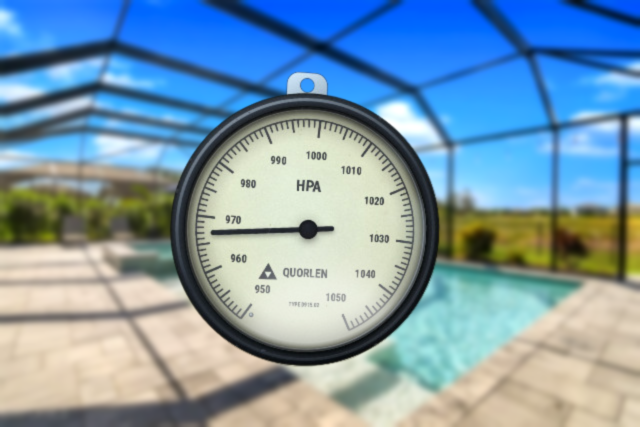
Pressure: 967 hPa
